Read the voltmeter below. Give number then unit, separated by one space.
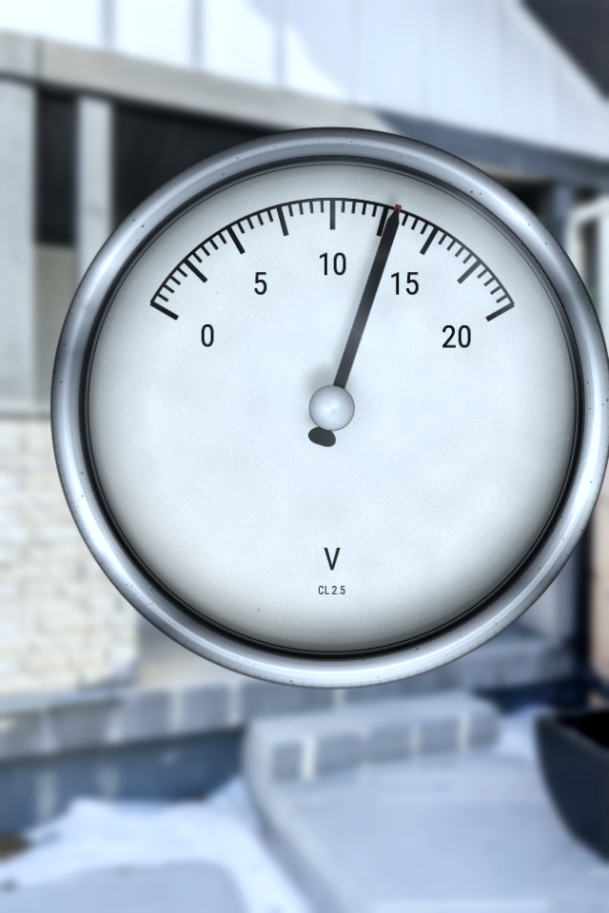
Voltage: 13 V
